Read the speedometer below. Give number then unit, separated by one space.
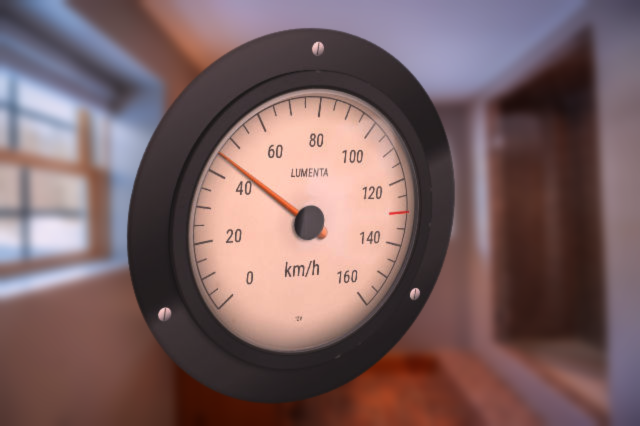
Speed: 45 km/h
